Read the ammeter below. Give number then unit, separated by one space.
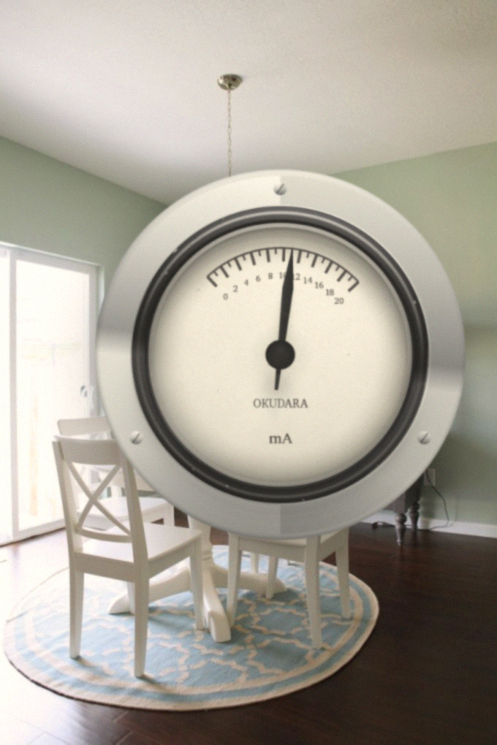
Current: 11 mA
